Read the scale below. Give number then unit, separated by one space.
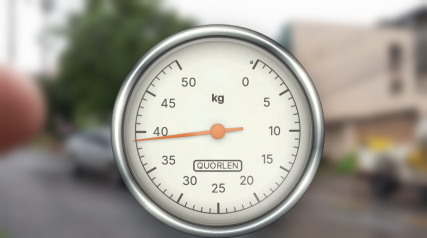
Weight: 39 kg
